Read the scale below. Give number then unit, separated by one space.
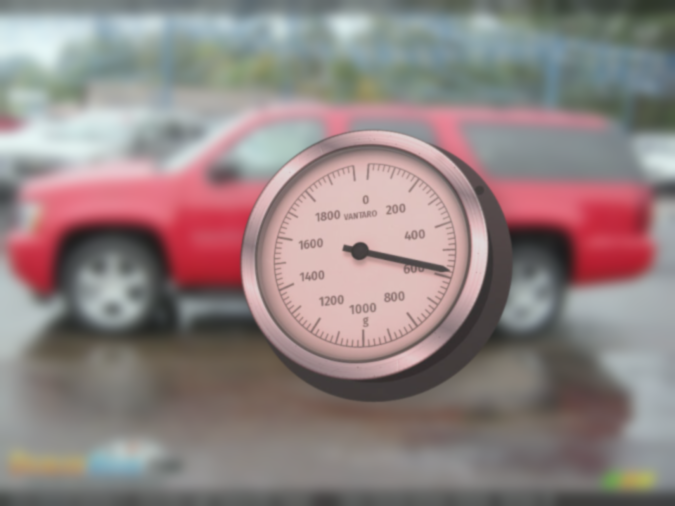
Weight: 580 g
